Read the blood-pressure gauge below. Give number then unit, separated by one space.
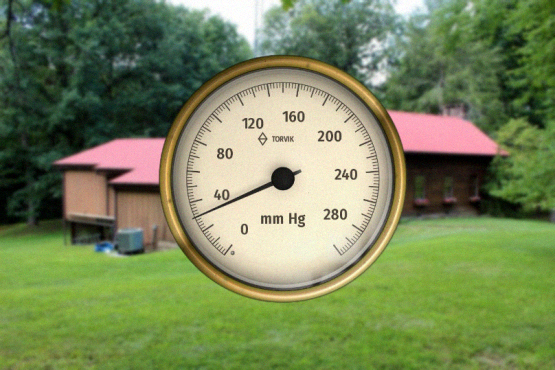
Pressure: 30 mmHg
